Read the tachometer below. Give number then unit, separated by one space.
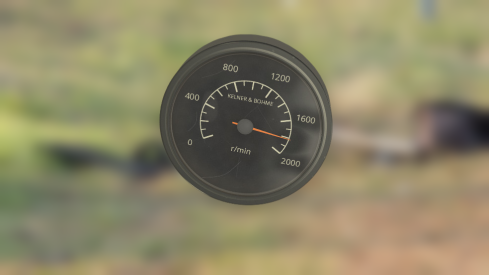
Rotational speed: 1800 rpm
